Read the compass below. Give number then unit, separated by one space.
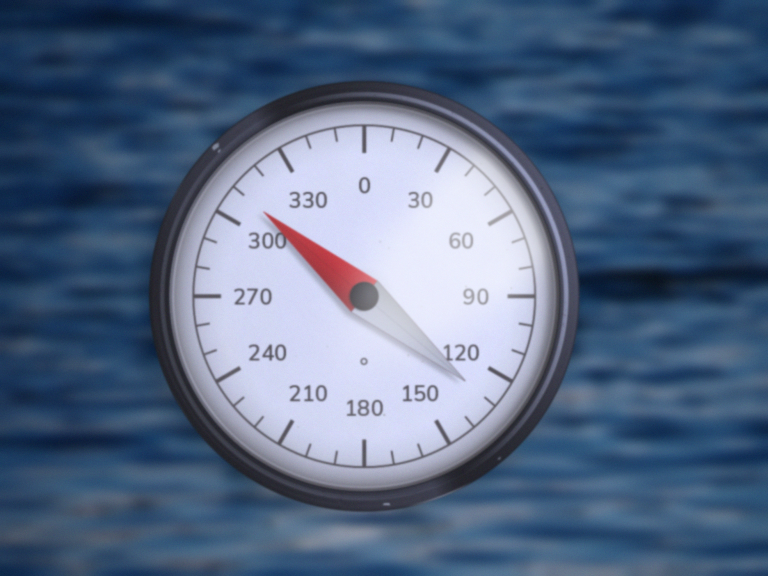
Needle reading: 310 °
